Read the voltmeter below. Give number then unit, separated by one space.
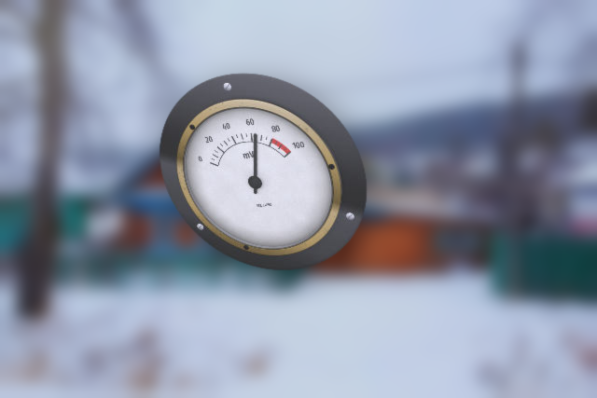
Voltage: 65 mV
